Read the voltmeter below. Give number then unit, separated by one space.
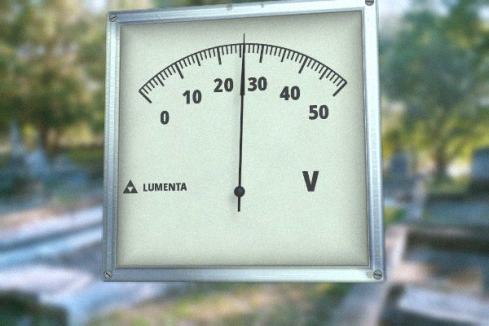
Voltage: 26 V
